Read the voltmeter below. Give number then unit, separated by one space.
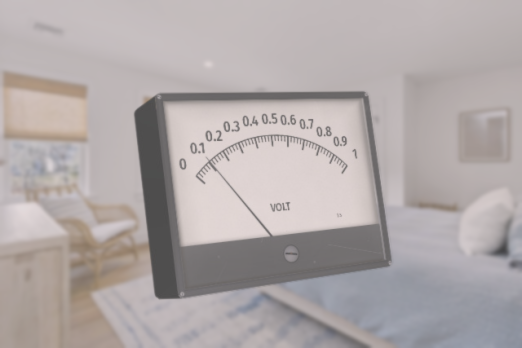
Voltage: 0.1 V
